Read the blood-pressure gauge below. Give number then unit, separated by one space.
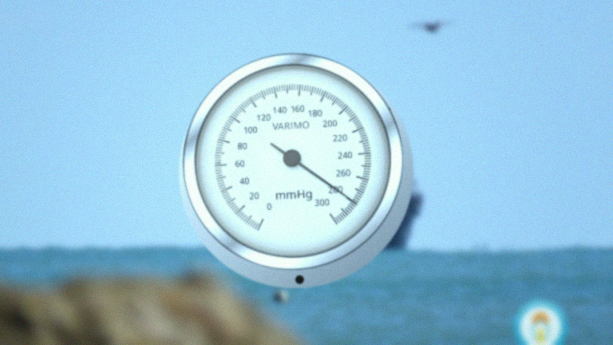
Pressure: 280 mmHg
